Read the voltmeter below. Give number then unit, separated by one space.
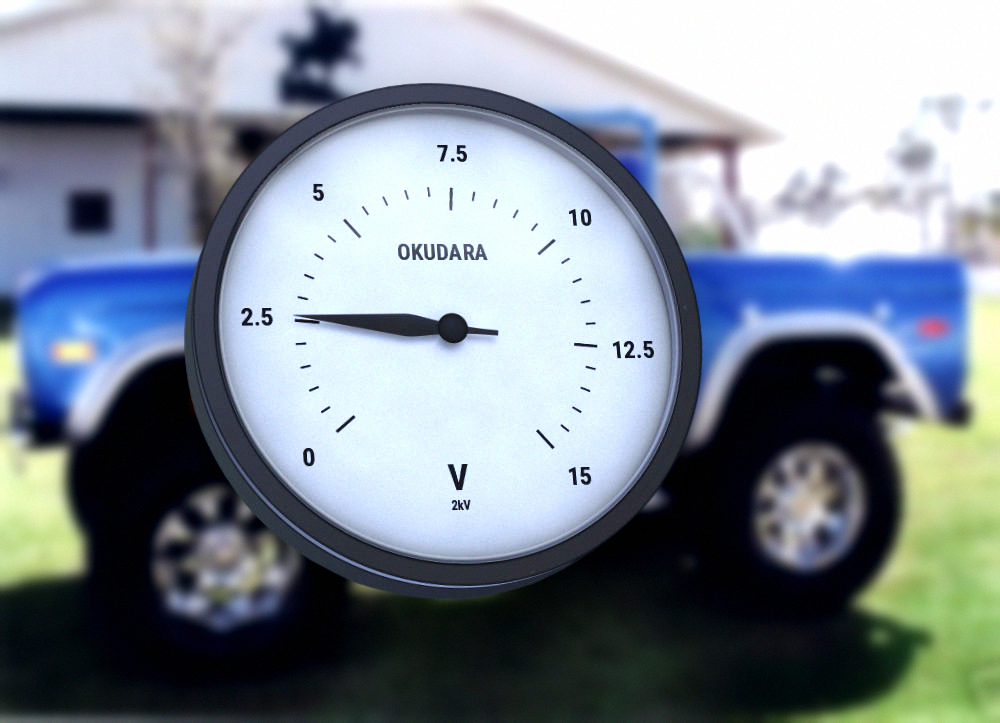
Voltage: 2.5 V
